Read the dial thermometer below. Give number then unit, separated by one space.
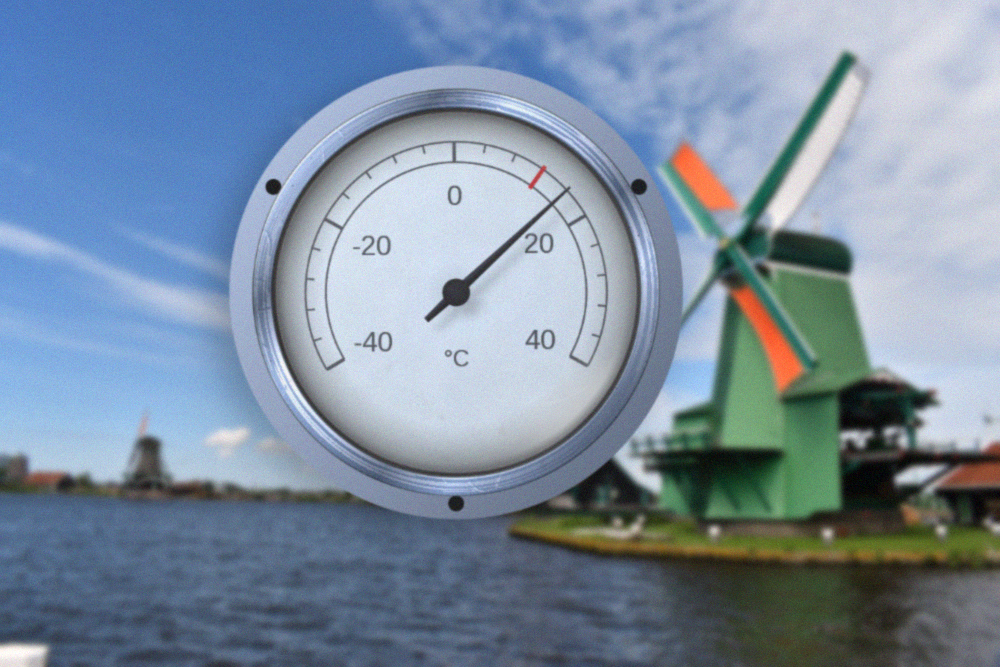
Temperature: 16 °C
